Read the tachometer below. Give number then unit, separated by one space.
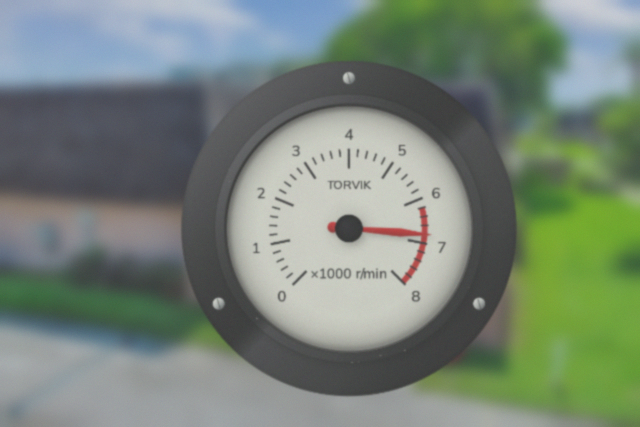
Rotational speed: 6800 rpm
